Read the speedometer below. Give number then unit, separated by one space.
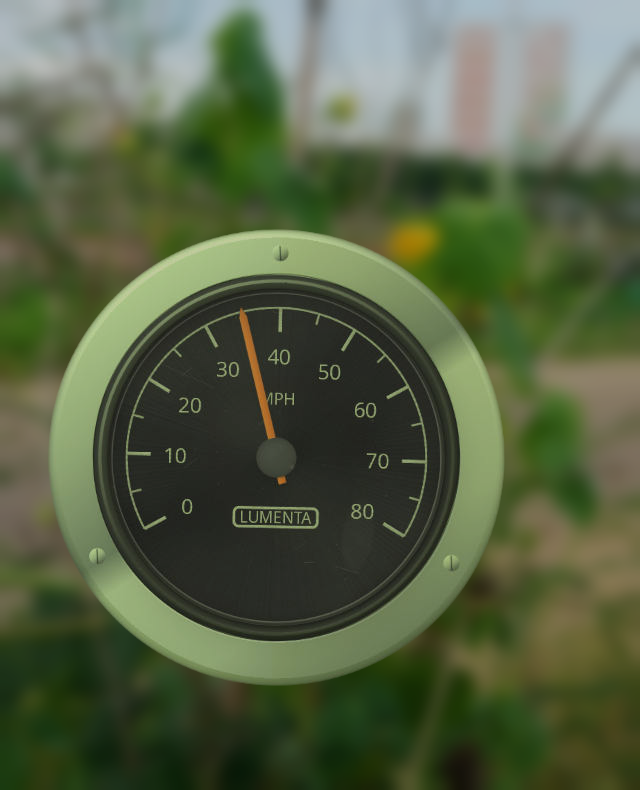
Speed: 35 mph
